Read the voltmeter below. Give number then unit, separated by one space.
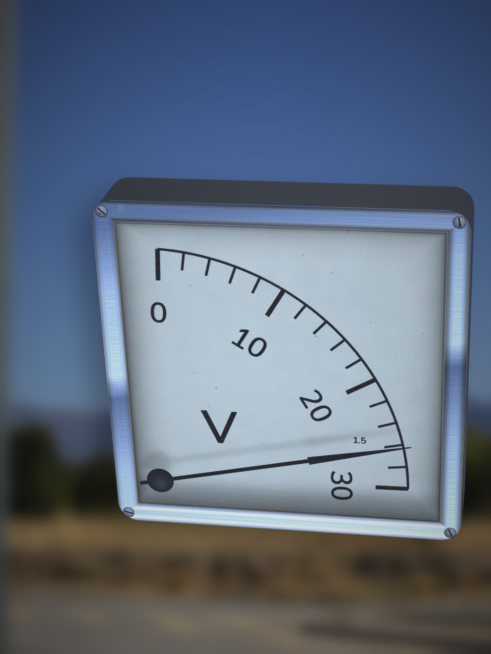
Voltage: 26 V
